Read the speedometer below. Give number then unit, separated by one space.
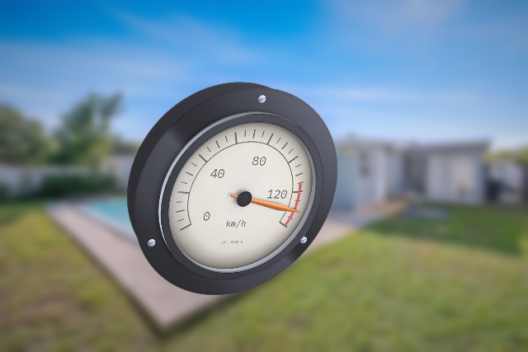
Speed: 130 km/h
